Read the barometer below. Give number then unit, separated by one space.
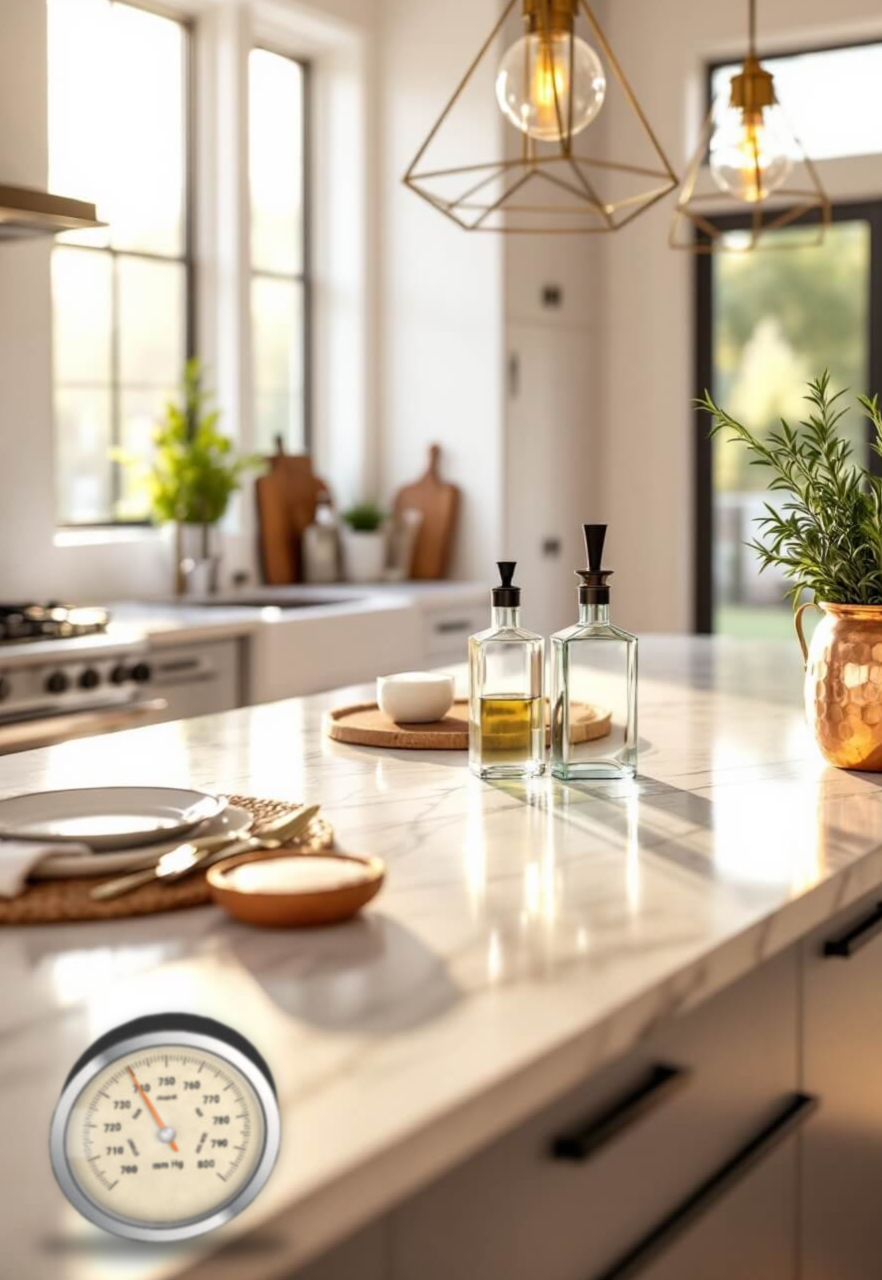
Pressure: 740 mmHg
